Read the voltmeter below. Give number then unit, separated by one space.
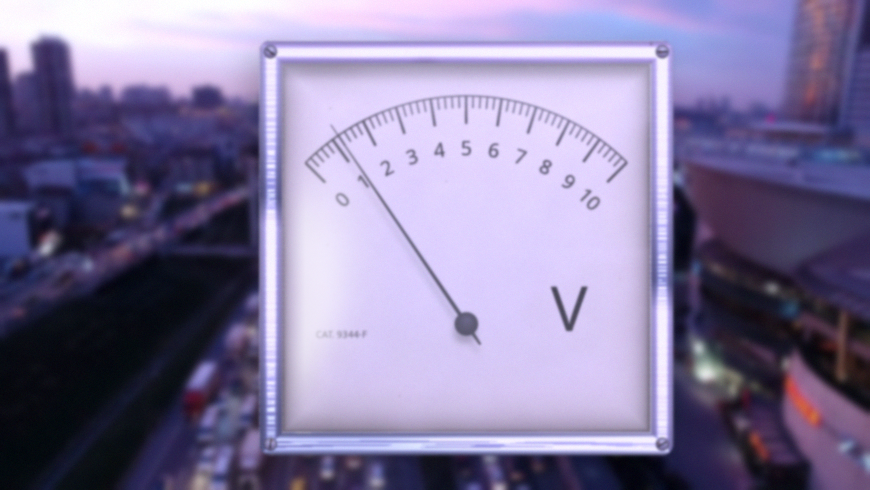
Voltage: 1.2 V
